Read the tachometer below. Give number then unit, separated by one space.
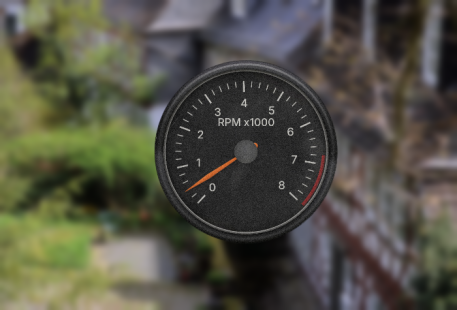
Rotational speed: 400 rpm
